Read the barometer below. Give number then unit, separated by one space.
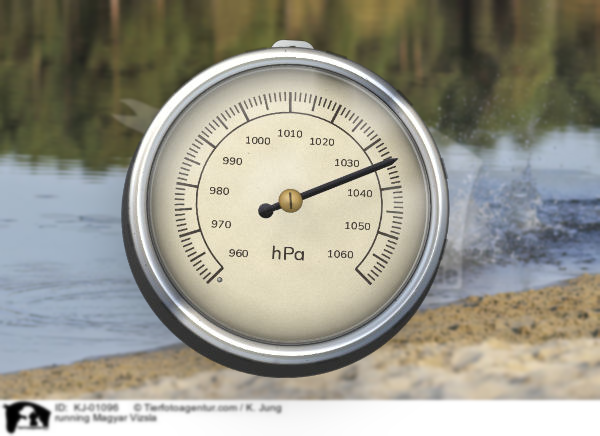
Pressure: 1035 hPa
